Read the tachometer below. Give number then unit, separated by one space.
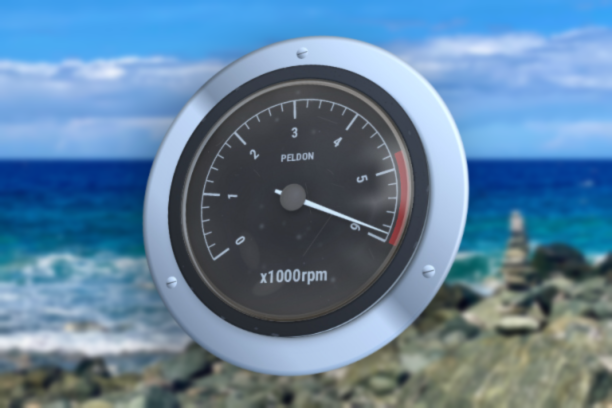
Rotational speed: 5900 rpm
